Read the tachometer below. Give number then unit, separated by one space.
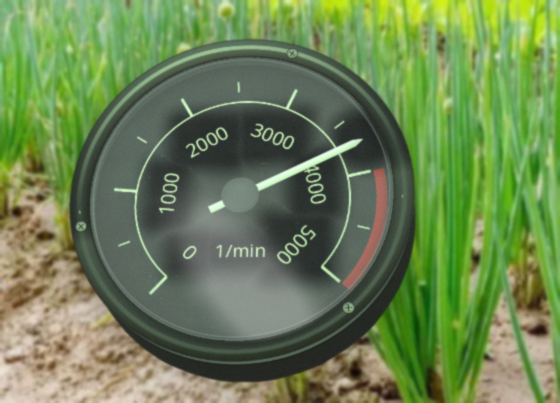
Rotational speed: 3750 rpm
